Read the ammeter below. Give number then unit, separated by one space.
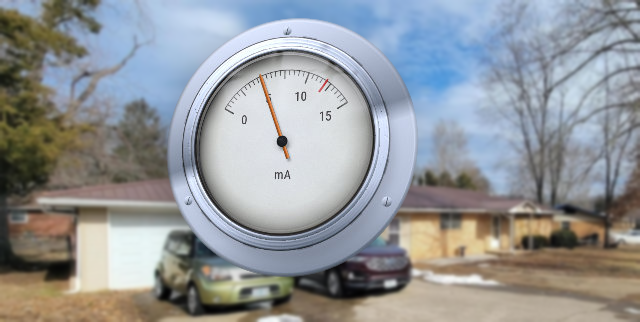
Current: 5 mA
